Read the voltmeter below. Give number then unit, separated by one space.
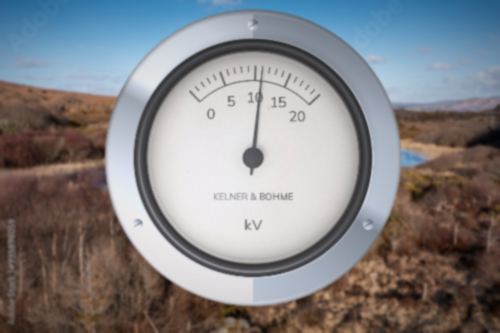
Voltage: 11 kV
